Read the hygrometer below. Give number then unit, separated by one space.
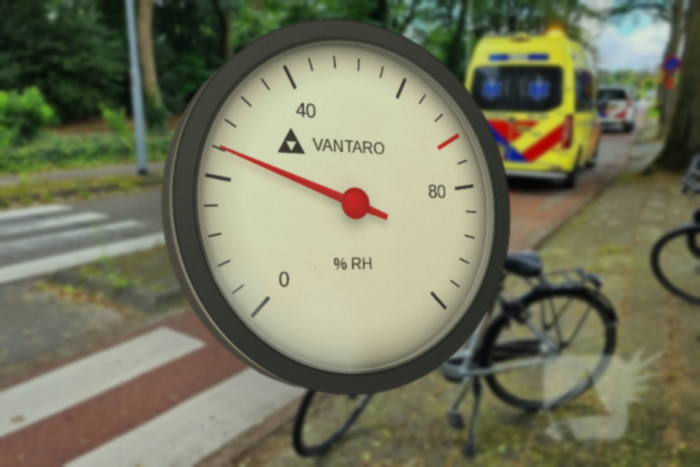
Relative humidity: 24 %
